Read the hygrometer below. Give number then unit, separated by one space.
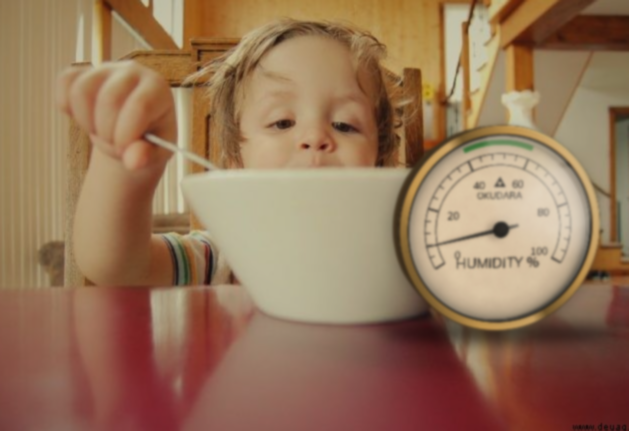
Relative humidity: 8 %
